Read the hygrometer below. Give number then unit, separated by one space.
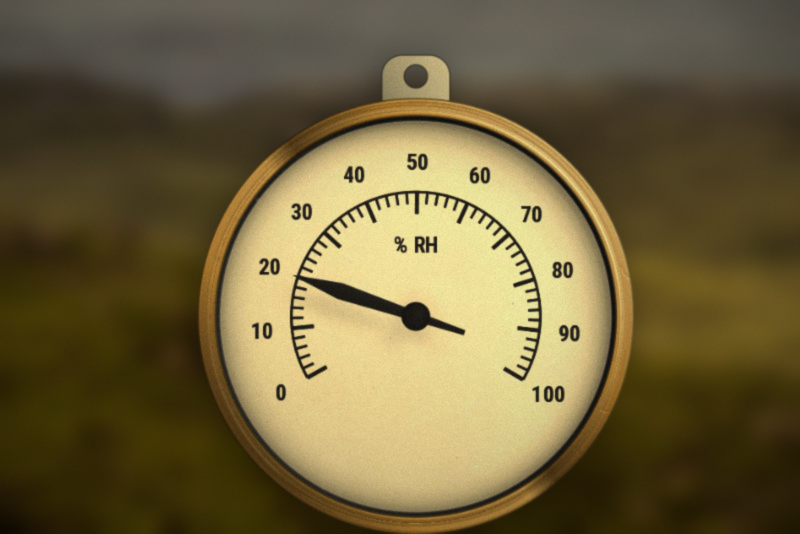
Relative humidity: 20 %
